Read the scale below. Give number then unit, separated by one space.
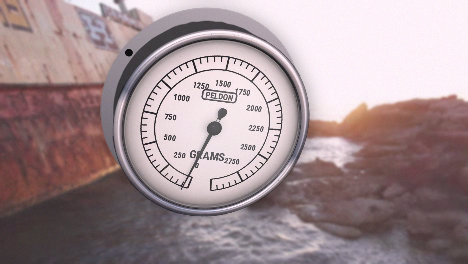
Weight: 50 g
